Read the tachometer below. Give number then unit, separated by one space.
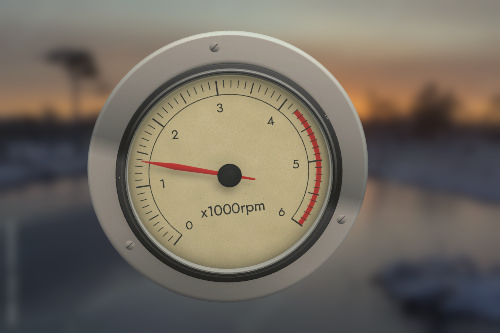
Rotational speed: 1400 rpm
